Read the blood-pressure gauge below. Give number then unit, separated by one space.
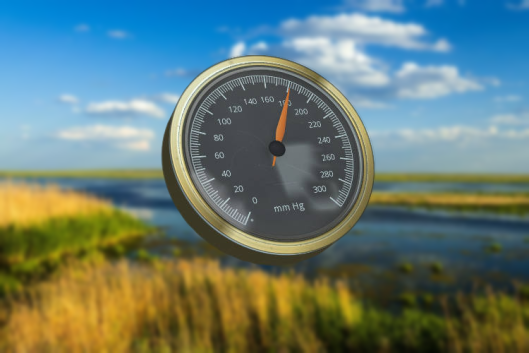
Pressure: 180 mmHg
